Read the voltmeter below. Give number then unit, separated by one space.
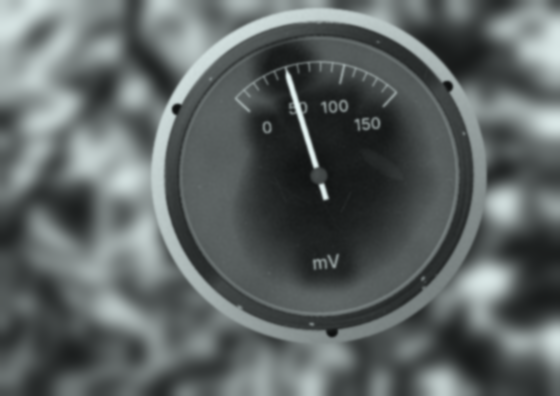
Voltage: 50 mV
